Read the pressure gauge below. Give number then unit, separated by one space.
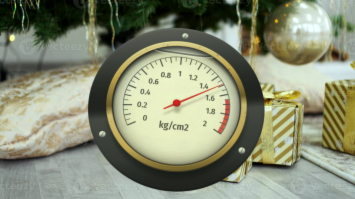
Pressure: 1.5 kg/cm²
